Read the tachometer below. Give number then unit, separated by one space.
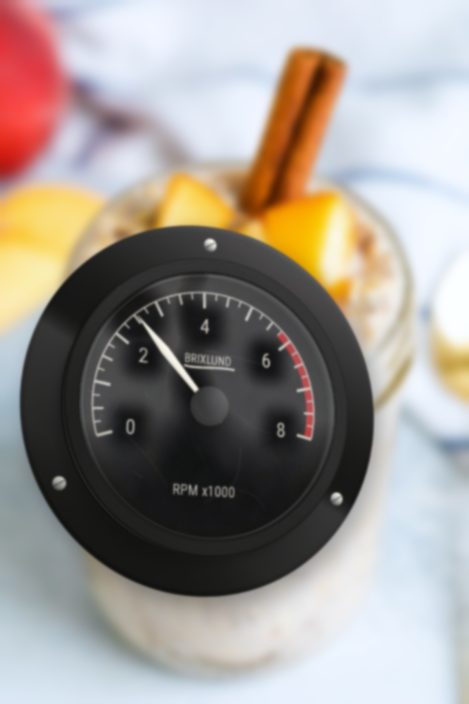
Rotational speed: 2500 rpm
